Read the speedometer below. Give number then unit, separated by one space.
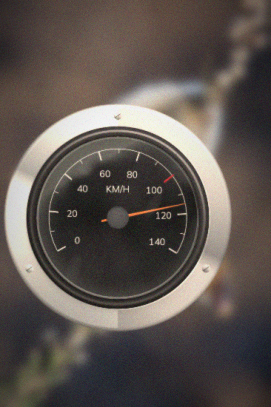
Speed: 115 km/h
